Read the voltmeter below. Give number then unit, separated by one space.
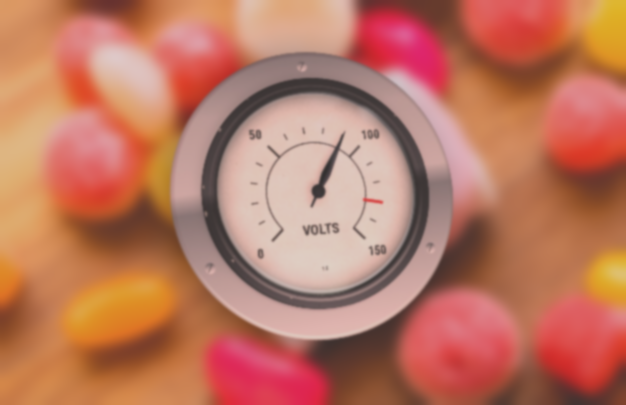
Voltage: 90 V
